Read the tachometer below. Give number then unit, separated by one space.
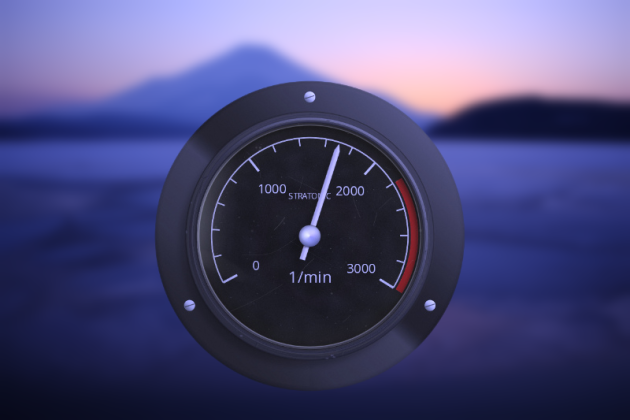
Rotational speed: 1700 rpm
